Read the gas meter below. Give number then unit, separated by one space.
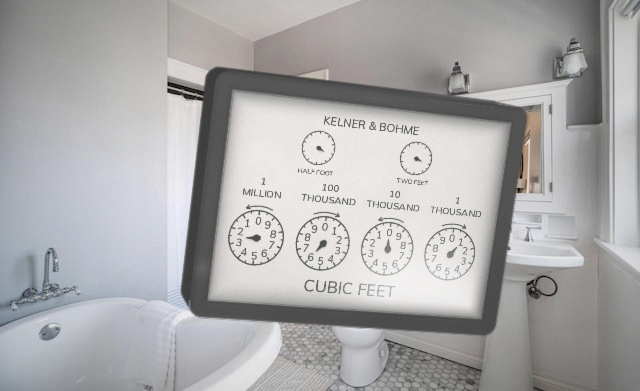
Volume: 260100 ft³
